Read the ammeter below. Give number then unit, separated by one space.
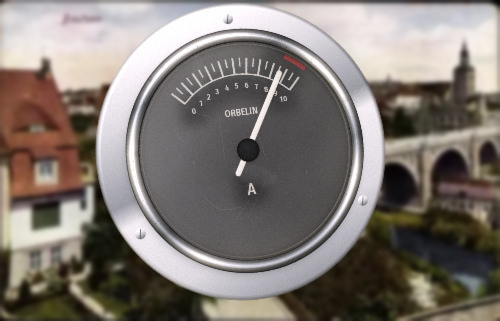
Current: 8.5 A
